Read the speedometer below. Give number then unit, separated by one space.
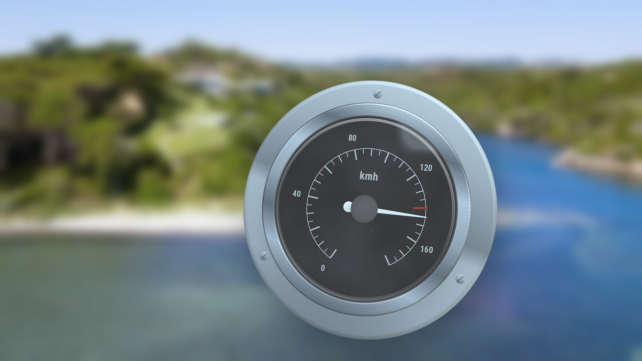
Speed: 145 km/h
